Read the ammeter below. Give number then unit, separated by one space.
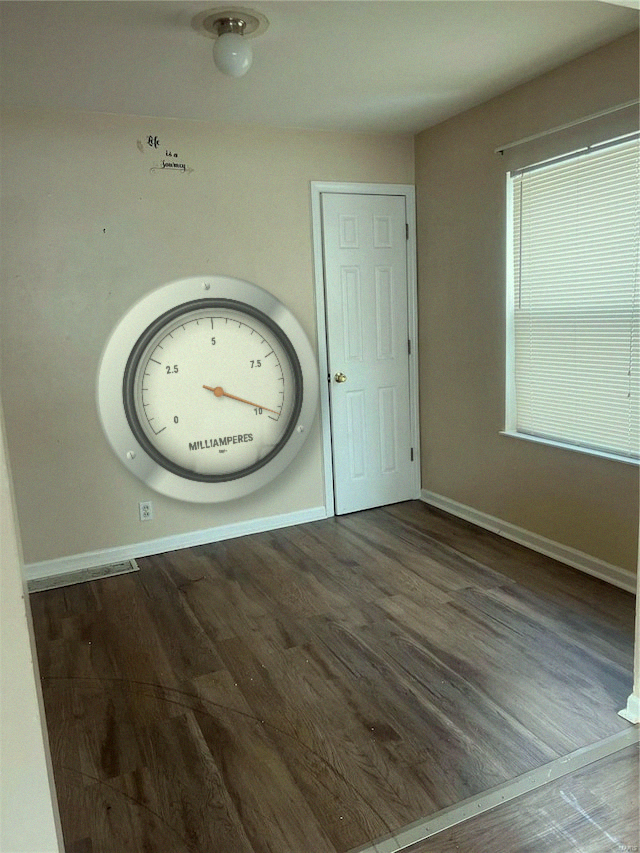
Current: 9.75 mA
